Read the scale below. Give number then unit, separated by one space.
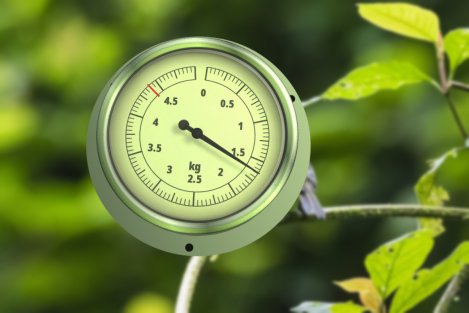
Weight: 1.65 kg
